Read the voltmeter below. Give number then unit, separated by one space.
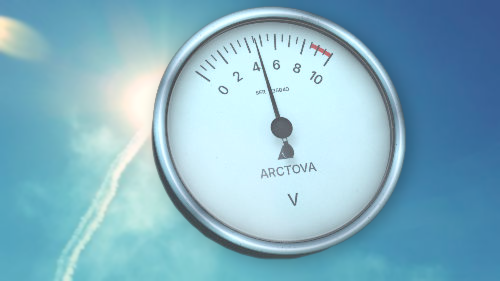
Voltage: 4.5 V
